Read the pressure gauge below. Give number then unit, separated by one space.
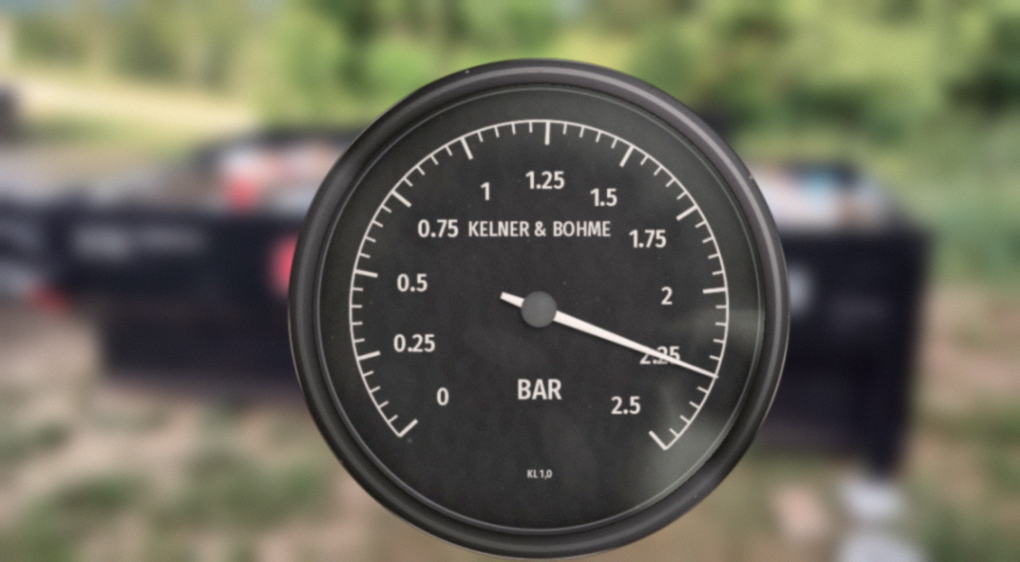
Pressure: 2.25 bar
